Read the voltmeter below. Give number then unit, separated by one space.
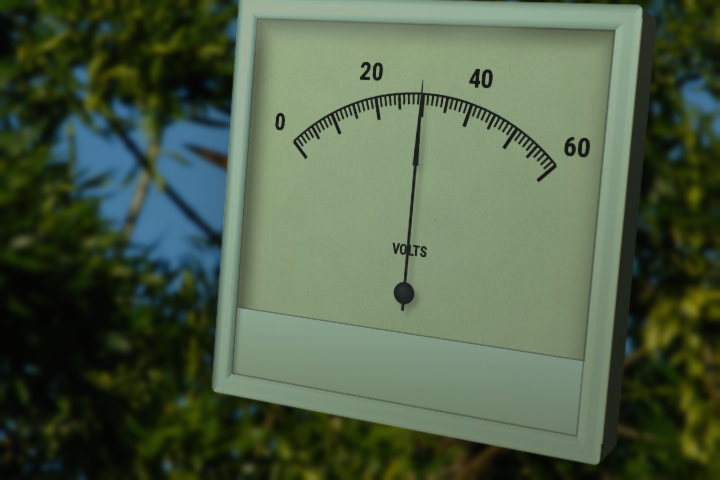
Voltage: 30 V
